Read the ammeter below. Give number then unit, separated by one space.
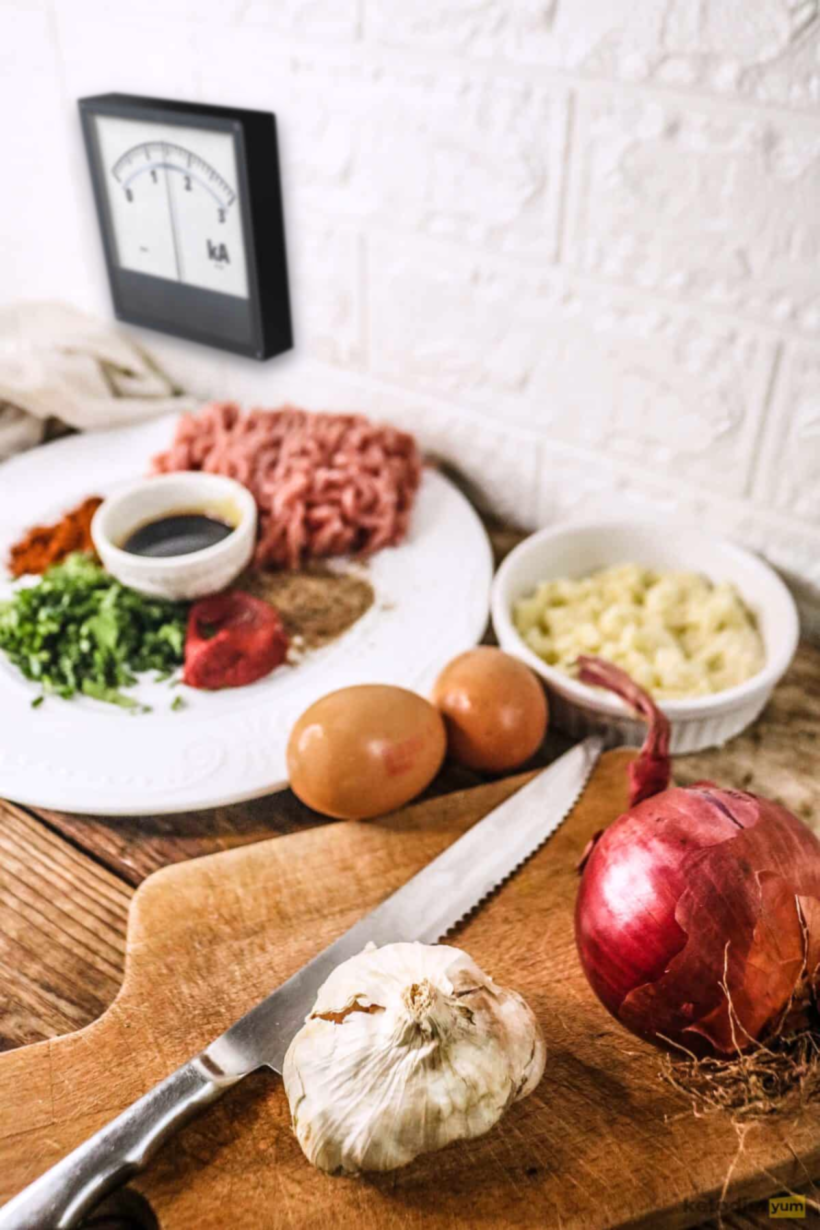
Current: 1.5 kA
